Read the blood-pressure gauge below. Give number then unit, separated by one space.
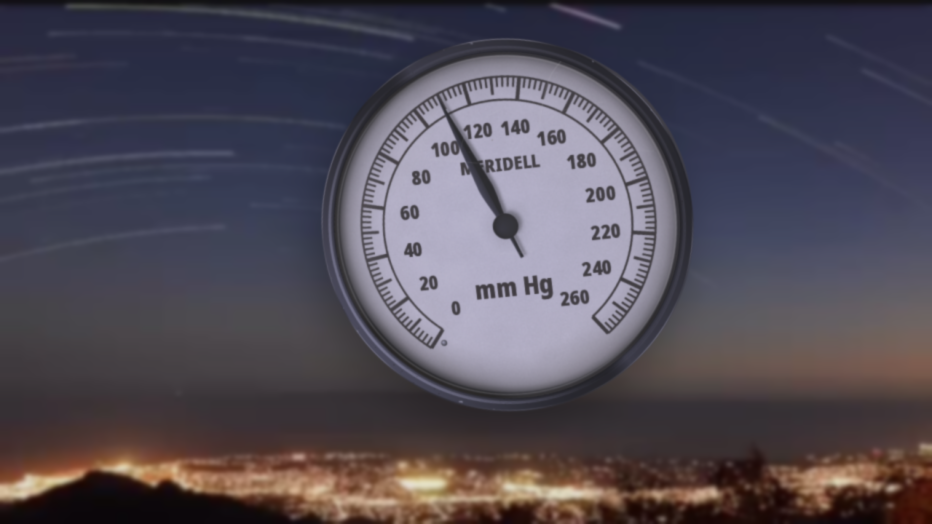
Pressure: 110 mmHg
